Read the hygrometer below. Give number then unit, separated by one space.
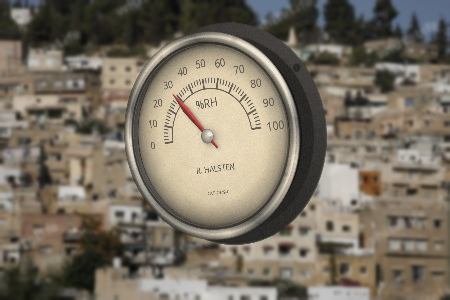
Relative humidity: 30 %
